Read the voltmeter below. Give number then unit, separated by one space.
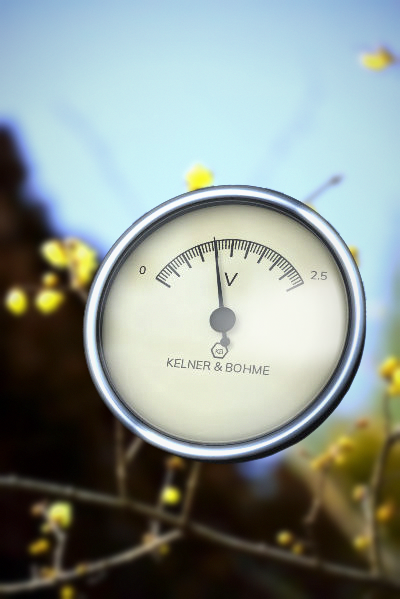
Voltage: 1 V
